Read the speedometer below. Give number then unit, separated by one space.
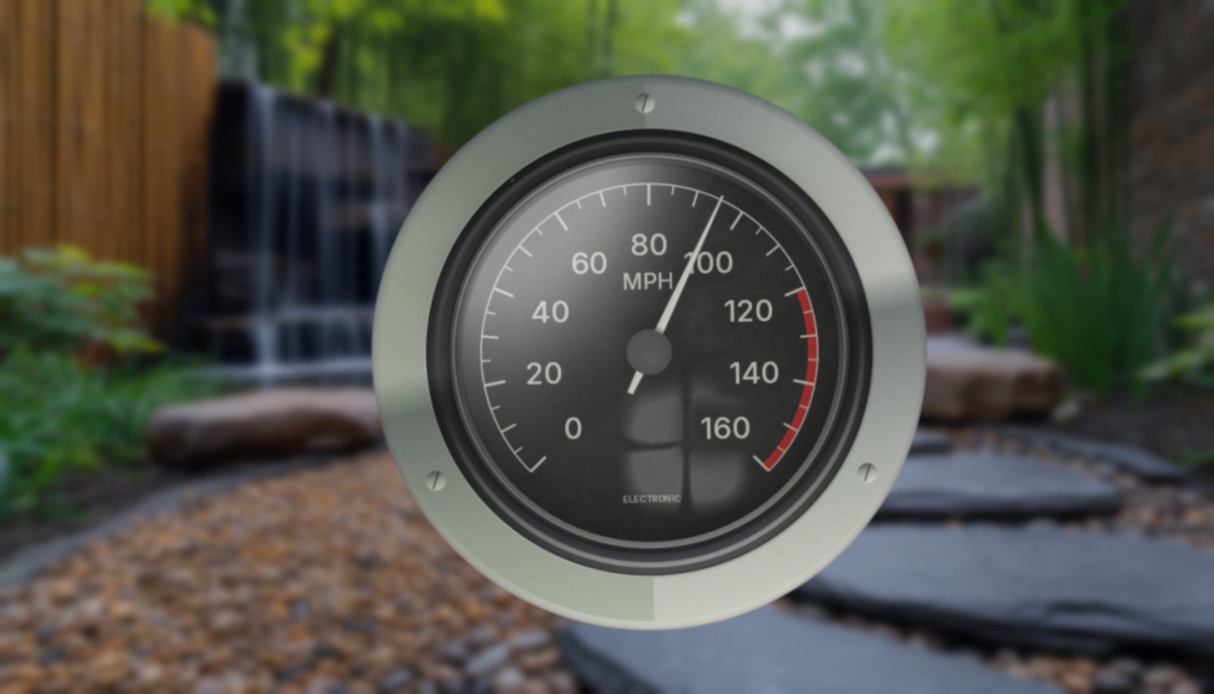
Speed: 95 mph
